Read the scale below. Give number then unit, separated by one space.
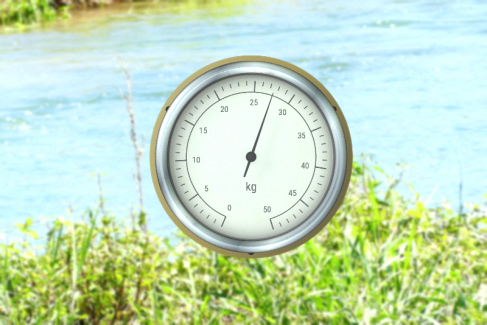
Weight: 27.5 kg
